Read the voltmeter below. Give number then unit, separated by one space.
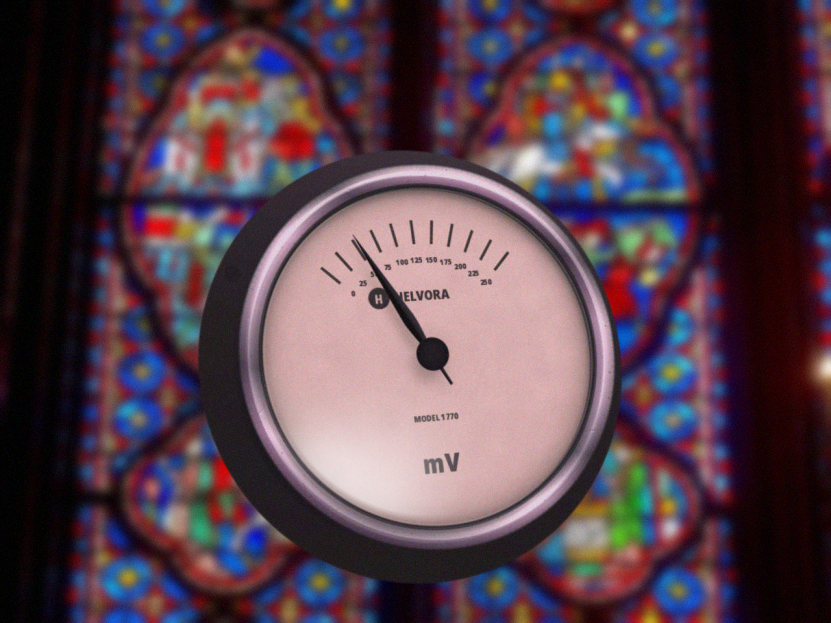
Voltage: 50 mV
